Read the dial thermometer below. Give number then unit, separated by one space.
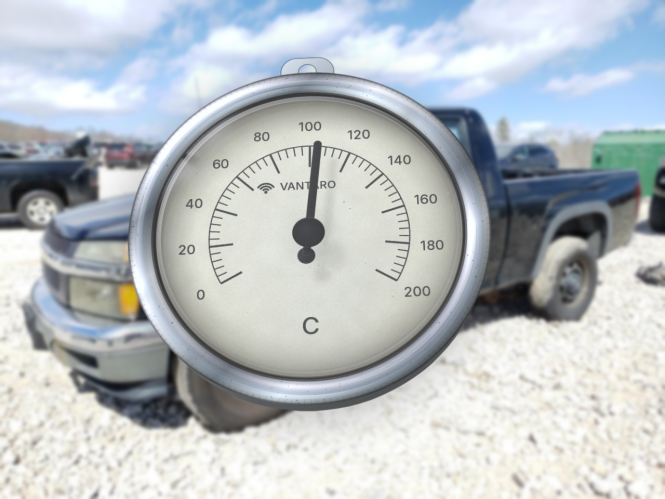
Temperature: 104 °C
